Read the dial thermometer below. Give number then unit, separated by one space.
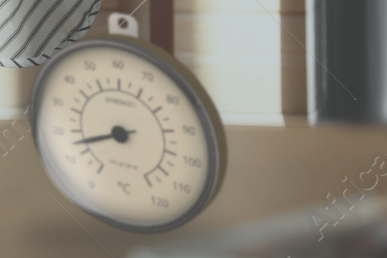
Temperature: 15 °C
